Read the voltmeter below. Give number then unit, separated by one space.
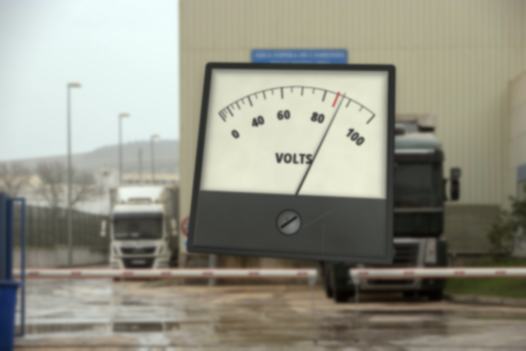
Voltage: 87.5 V
